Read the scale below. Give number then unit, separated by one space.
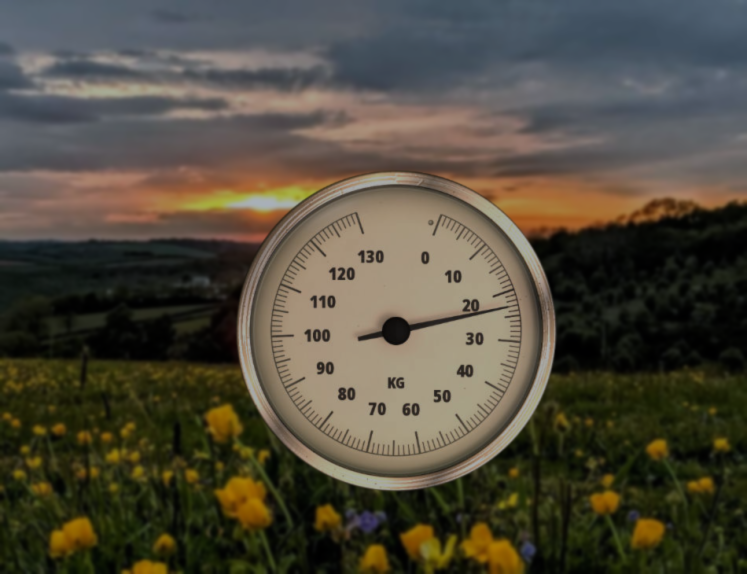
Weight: 23 kg
